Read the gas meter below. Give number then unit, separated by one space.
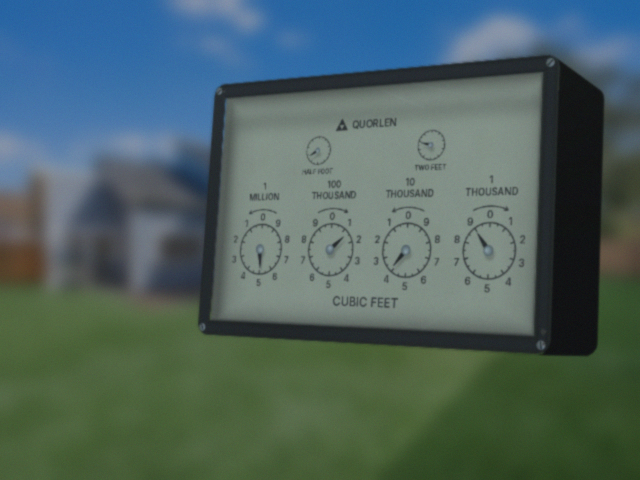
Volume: 513900 ft³
